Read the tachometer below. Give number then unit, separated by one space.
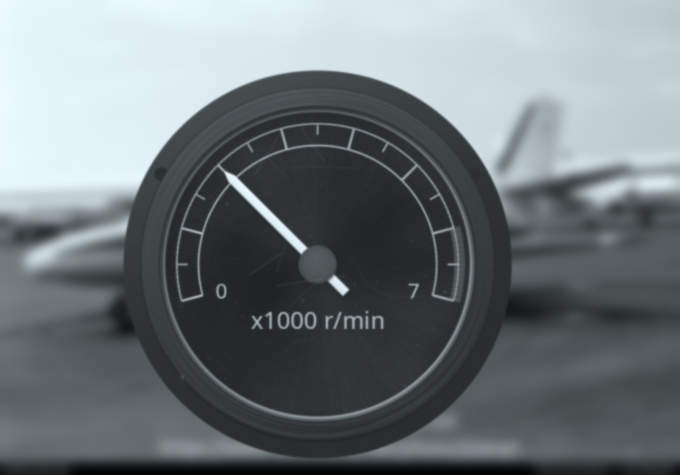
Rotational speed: 2000 rpm
